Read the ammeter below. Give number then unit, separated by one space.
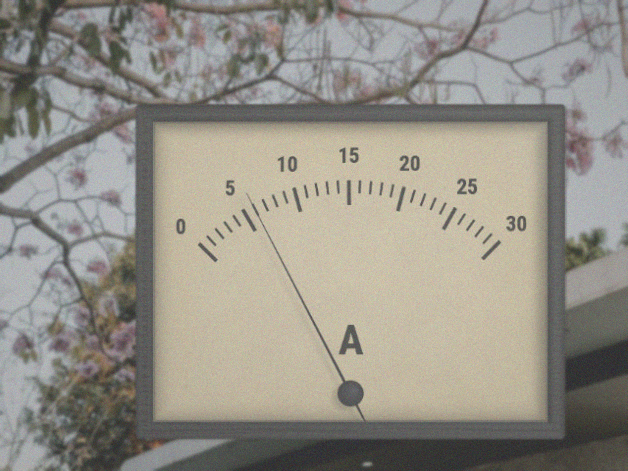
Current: 6 A
